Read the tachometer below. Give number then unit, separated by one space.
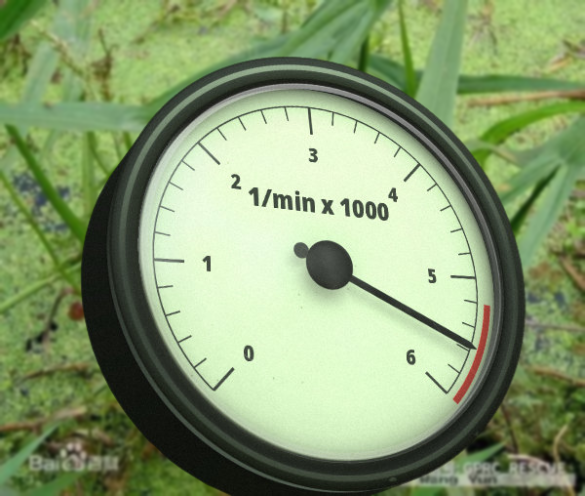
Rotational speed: 5600 rpm
